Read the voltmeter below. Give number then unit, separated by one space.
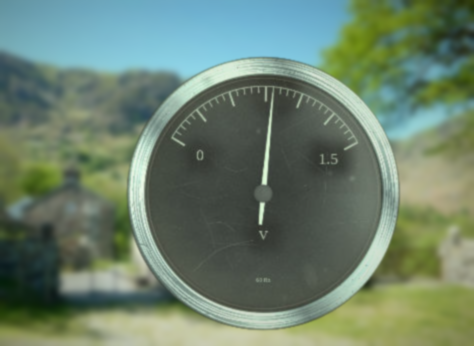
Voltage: 0.8 V
